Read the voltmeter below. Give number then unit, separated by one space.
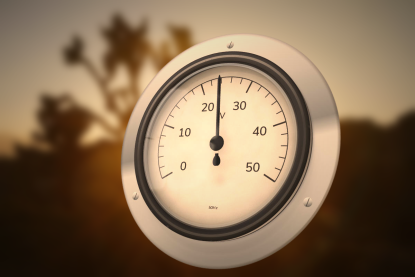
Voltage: 24 V
